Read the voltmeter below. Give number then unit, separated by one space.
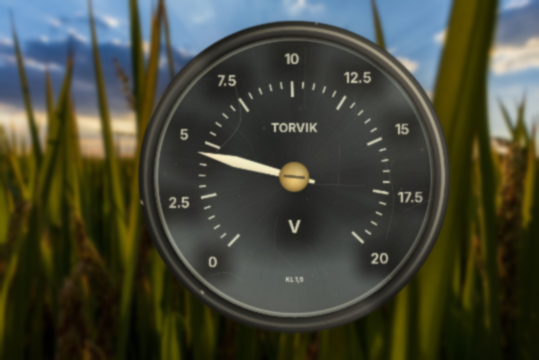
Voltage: 4.5 V
